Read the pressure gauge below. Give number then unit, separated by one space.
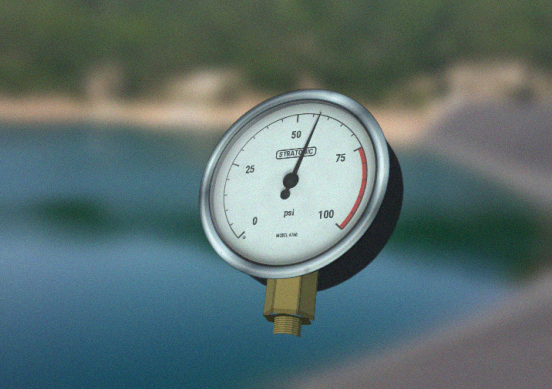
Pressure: 57.5 psi
